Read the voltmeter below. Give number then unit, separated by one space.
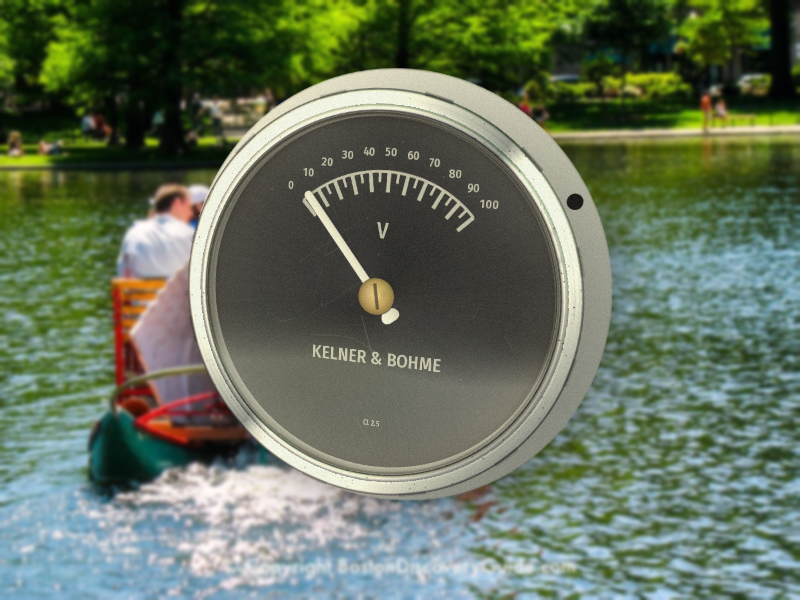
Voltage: 5 V
